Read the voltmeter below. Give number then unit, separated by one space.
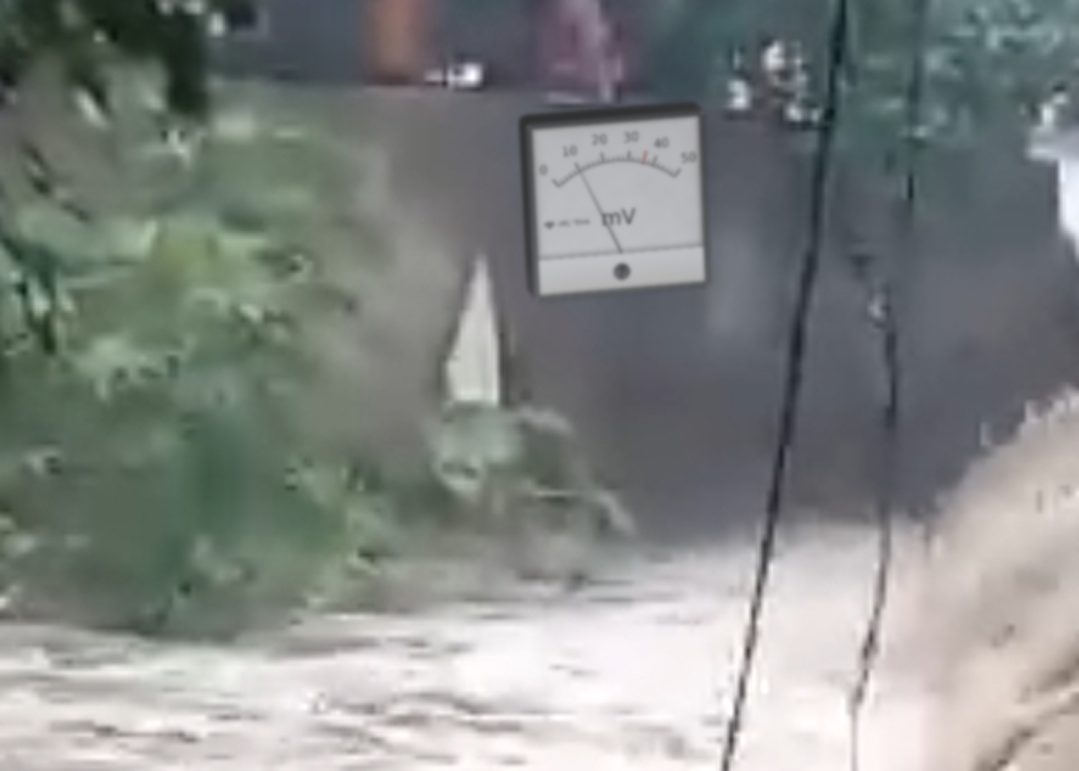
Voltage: 10 mV
